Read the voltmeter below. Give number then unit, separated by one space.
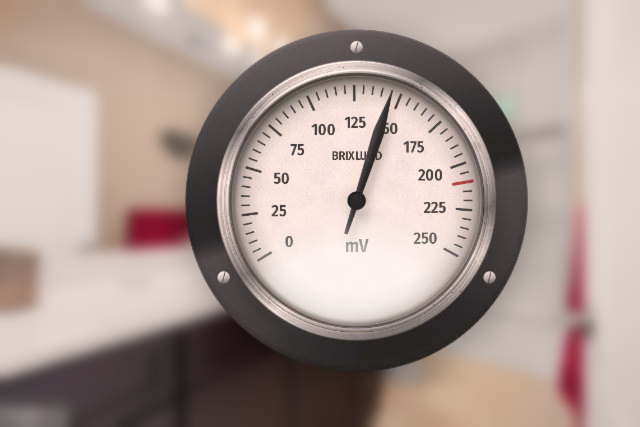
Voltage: 145 mV
